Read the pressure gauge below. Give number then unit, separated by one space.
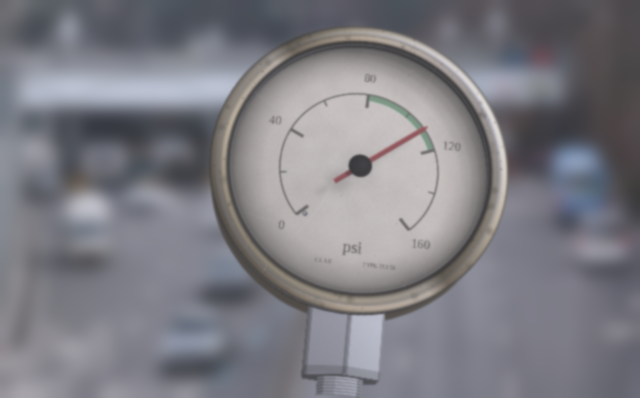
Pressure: 110 psi
